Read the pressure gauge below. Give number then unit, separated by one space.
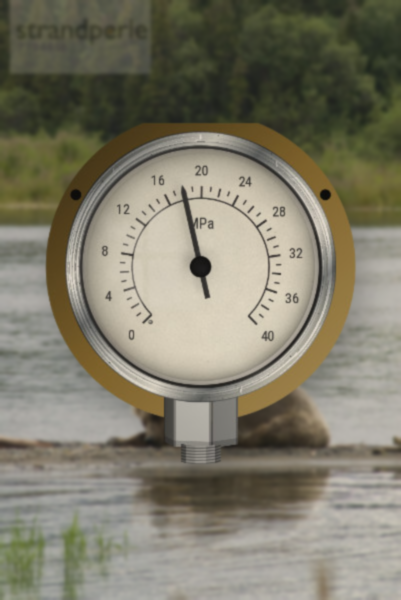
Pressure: 18 MPa
